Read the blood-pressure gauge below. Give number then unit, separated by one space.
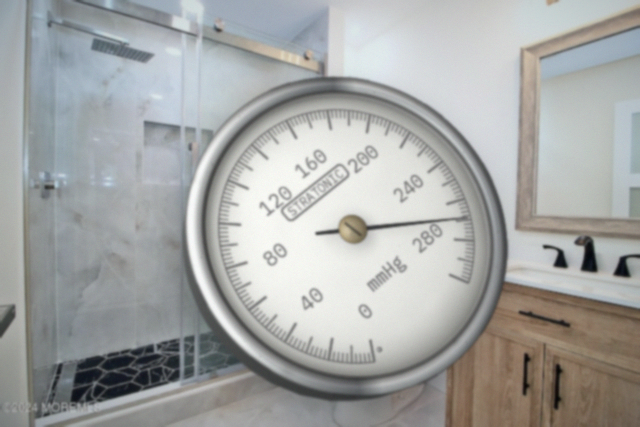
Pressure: 270 mmHg
